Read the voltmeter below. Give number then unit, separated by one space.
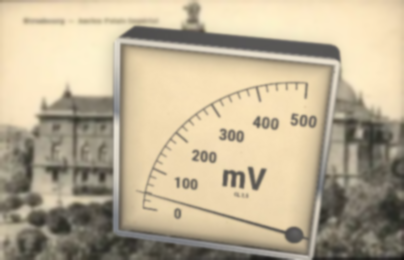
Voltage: 40 mV
